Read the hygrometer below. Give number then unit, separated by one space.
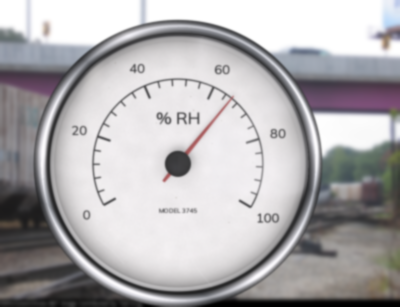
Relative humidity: 66 %
